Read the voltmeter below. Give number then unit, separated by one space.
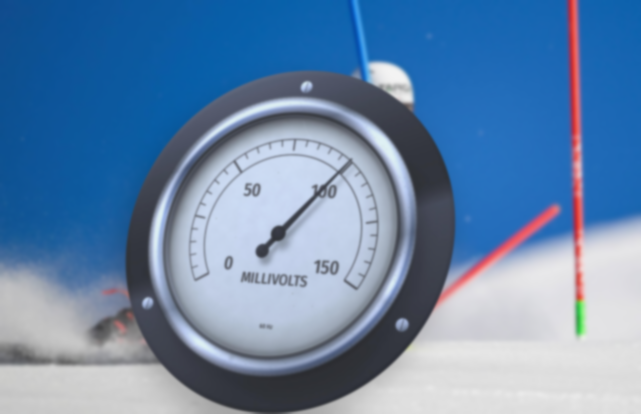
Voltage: 100 mV
